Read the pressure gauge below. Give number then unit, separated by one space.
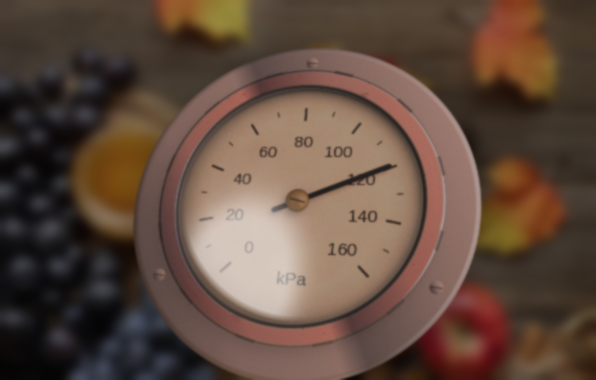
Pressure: 120 kPa
